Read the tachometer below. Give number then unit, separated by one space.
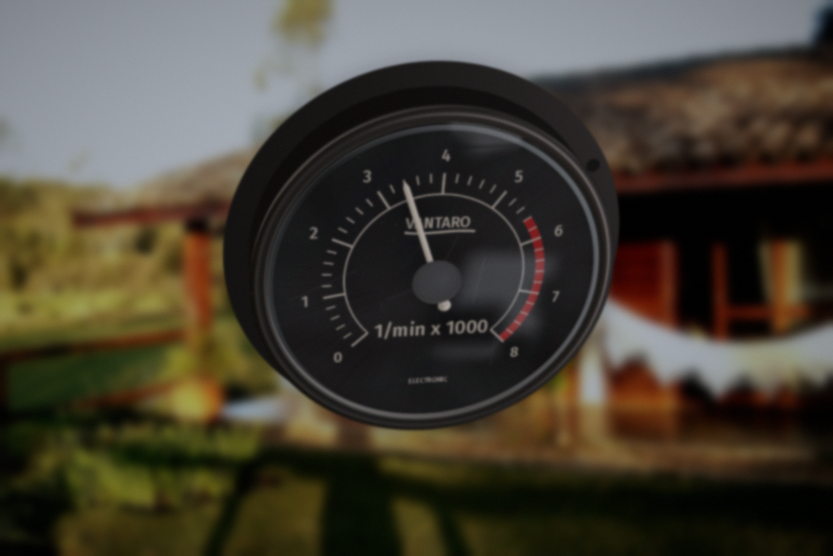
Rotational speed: 3400 rpm
